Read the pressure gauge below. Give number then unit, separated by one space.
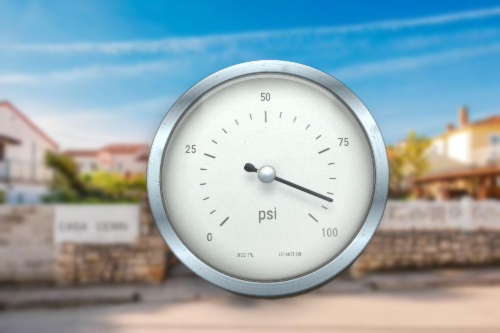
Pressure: 92.5 psi
